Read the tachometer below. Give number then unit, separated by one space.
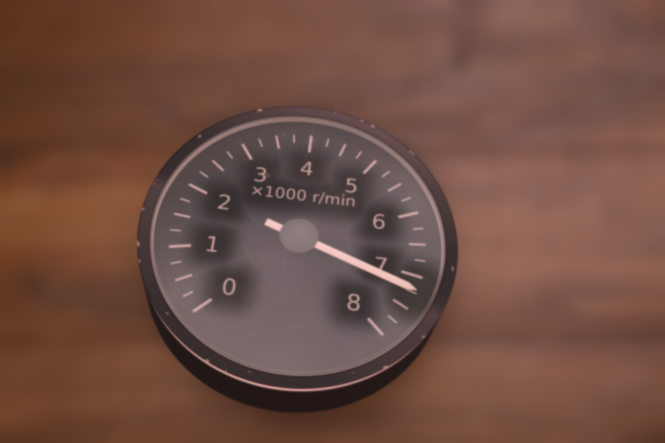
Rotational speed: 7250 rpm
